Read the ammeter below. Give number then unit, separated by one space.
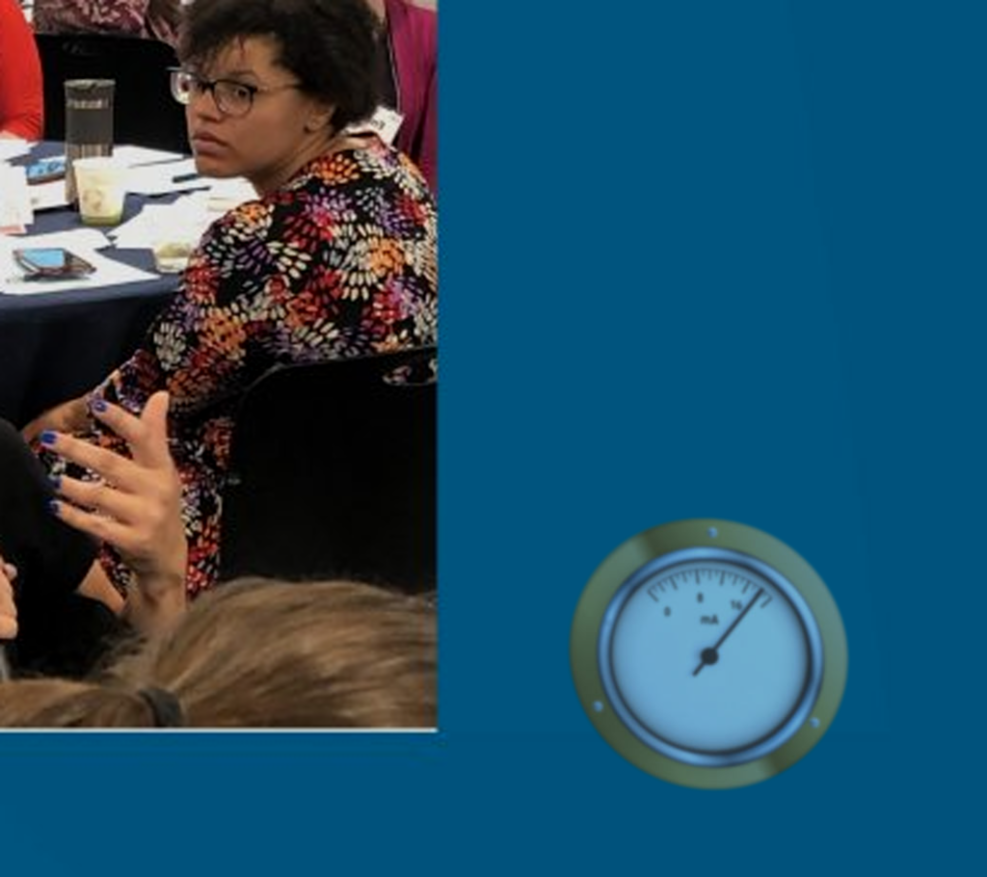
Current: 18 mA
